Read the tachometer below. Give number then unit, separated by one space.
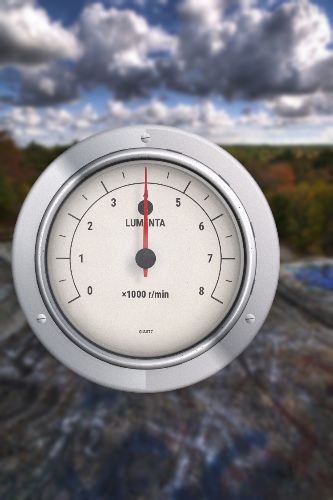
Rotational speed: 4000 rpm
